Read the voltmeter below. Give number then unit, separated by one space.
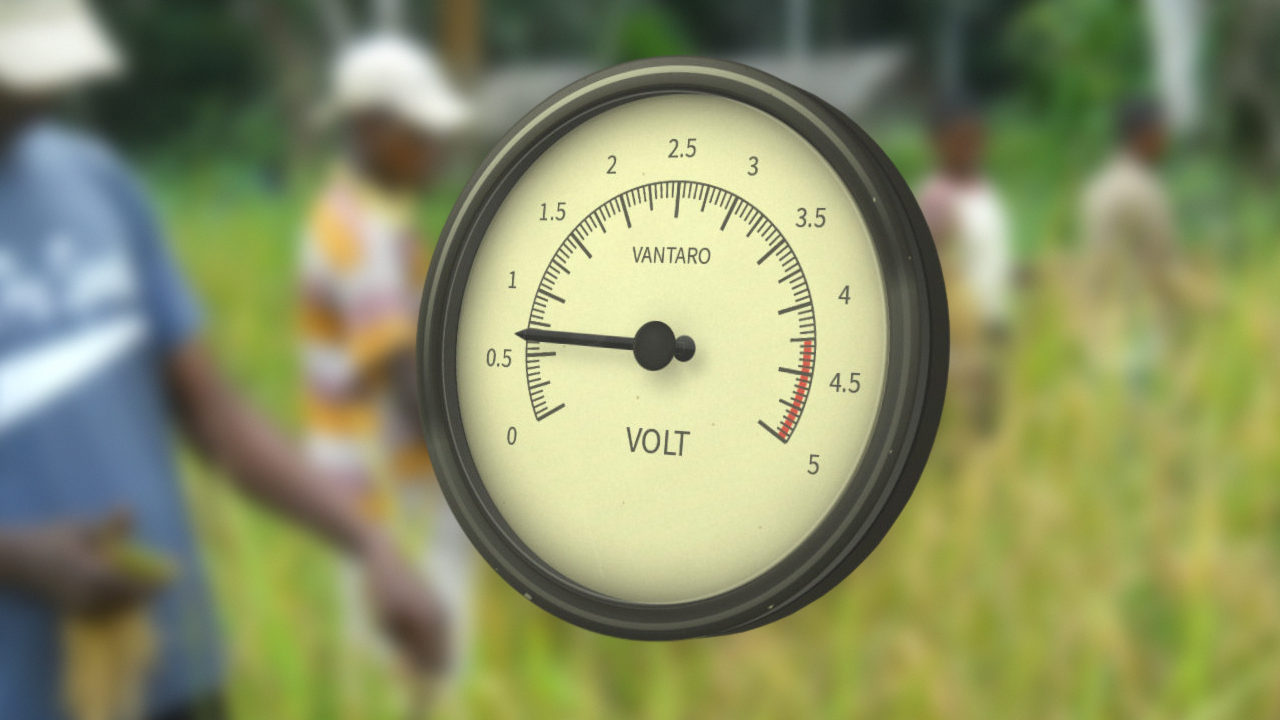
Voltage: 0.65 V
